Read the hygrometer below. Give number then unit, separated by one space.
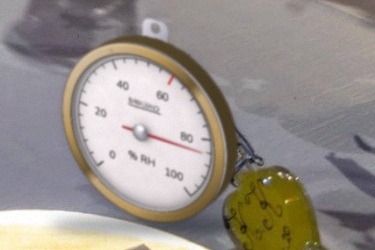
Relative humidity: 84 %
